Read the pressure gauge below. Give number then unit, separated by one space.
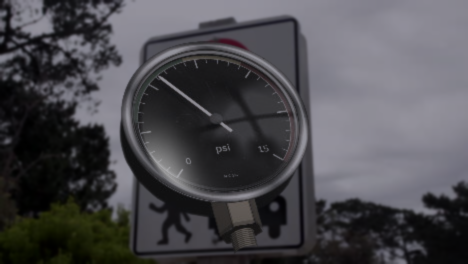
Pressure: 5.5 psi
